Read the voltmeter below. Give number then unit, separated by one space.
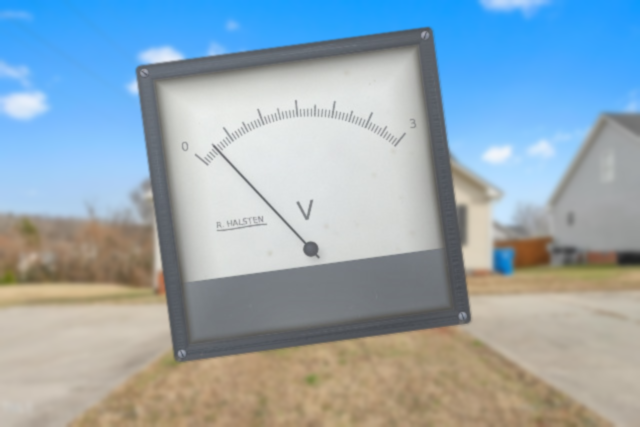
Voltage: 0.25 V
